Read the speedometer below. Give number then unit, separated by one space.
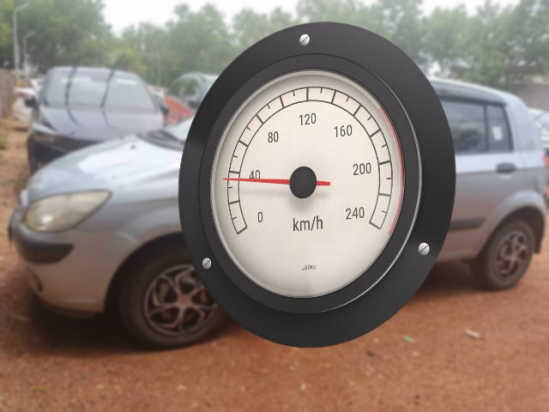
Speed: 35 km/h
